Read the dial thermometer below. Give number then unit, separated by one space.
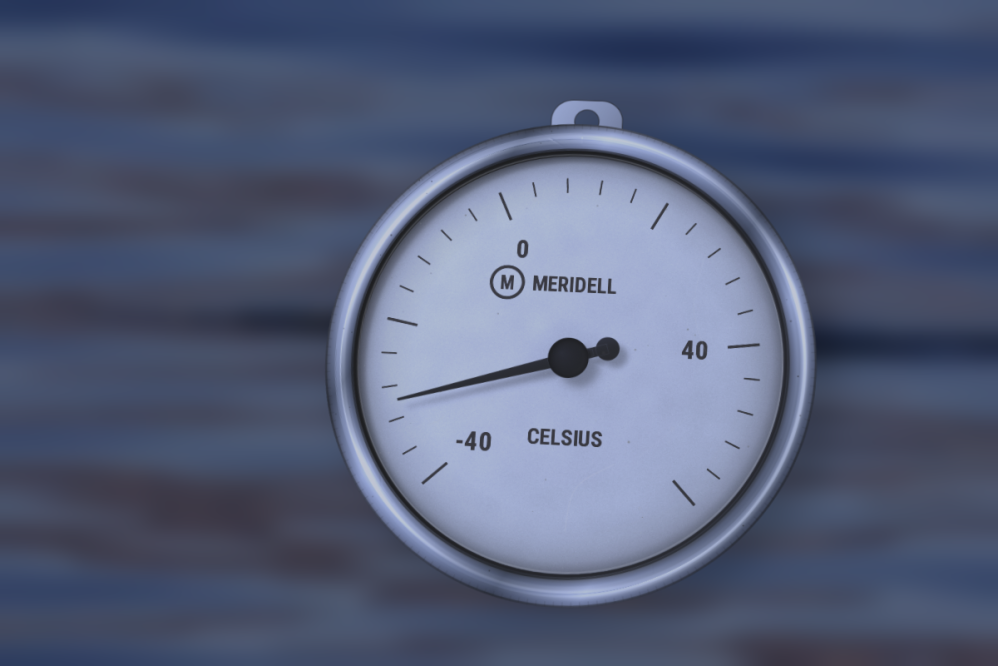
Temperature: -30 °C
